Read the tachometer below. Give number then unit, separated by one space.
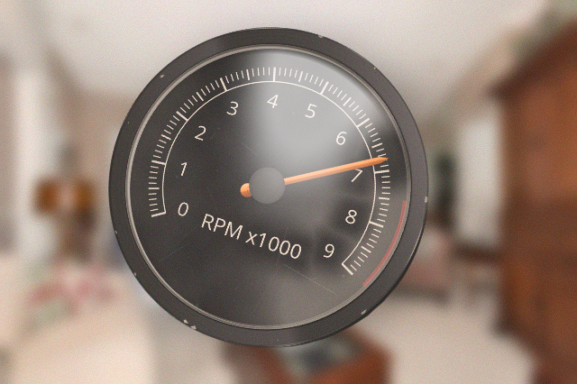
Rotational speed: 6800 rpm
